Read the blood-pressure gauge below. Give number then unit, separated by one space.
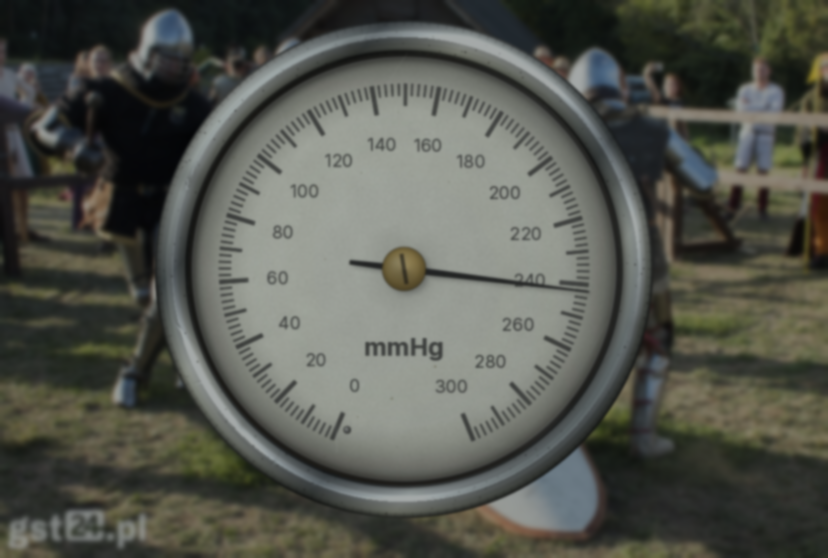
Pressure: 242 mmHg
